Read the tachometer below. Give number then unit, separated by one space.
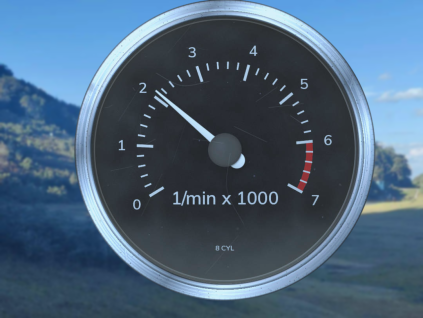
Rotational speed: 2100 rpm
